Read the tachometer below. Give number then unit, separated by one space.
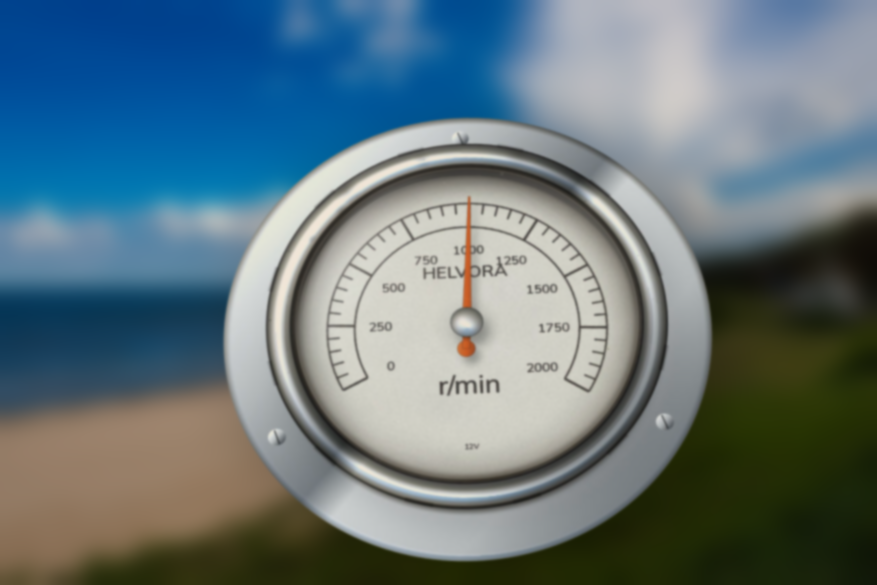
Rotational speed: 1000 rpm
